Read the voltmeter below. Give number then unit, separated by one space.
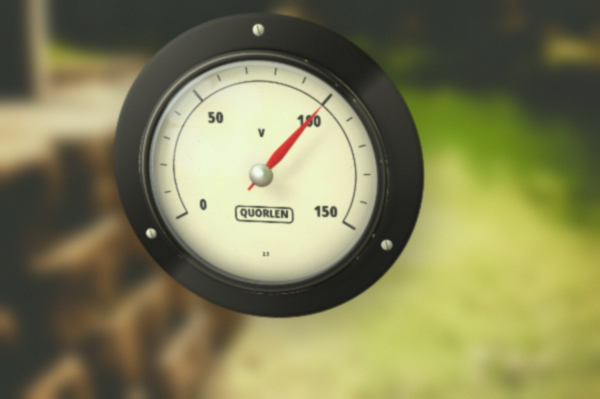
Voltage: 100 V
